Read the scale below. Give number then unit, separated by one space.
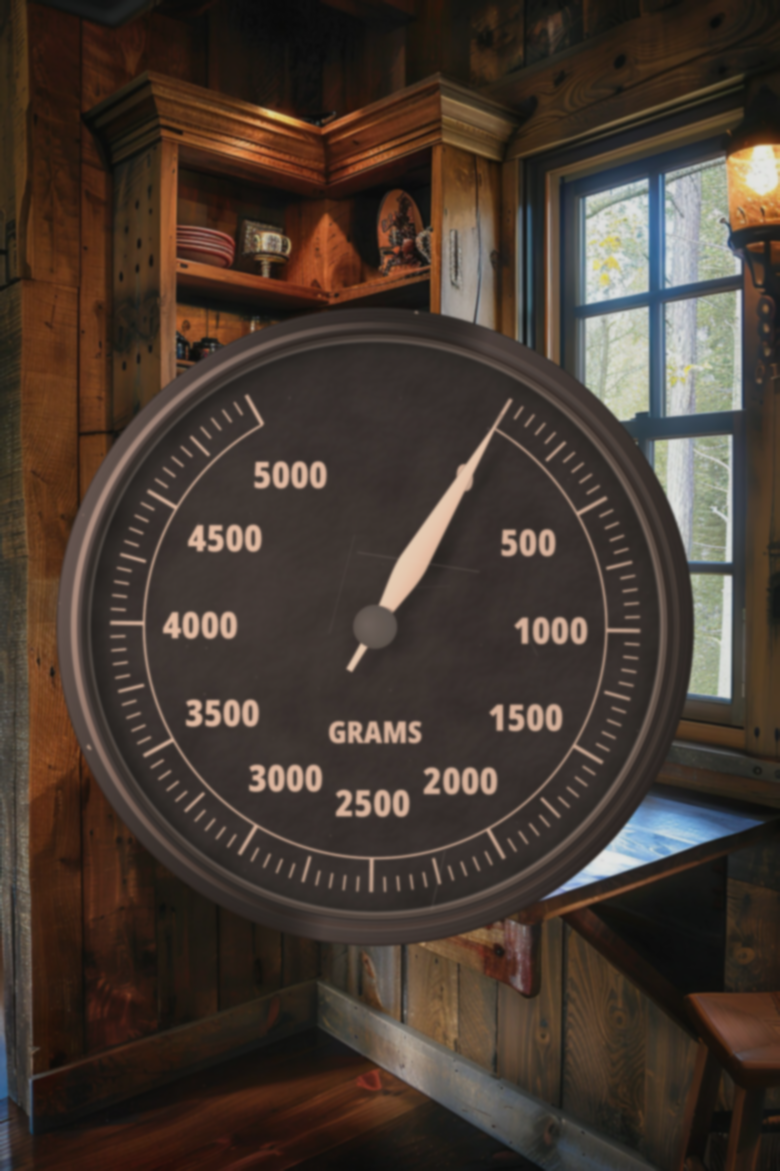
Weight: 0 g
